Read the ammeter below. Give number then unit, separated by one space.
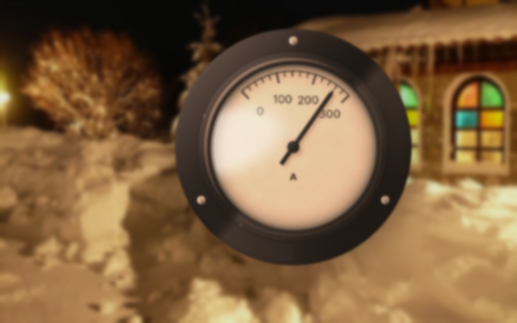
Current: 260 A
